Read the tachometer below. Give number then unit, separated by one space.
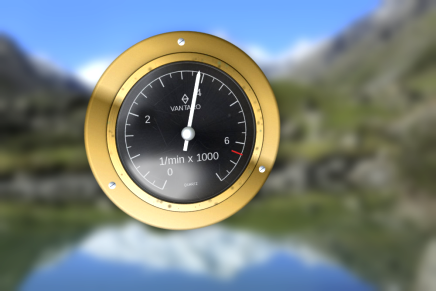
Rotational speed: 3875 rpm
